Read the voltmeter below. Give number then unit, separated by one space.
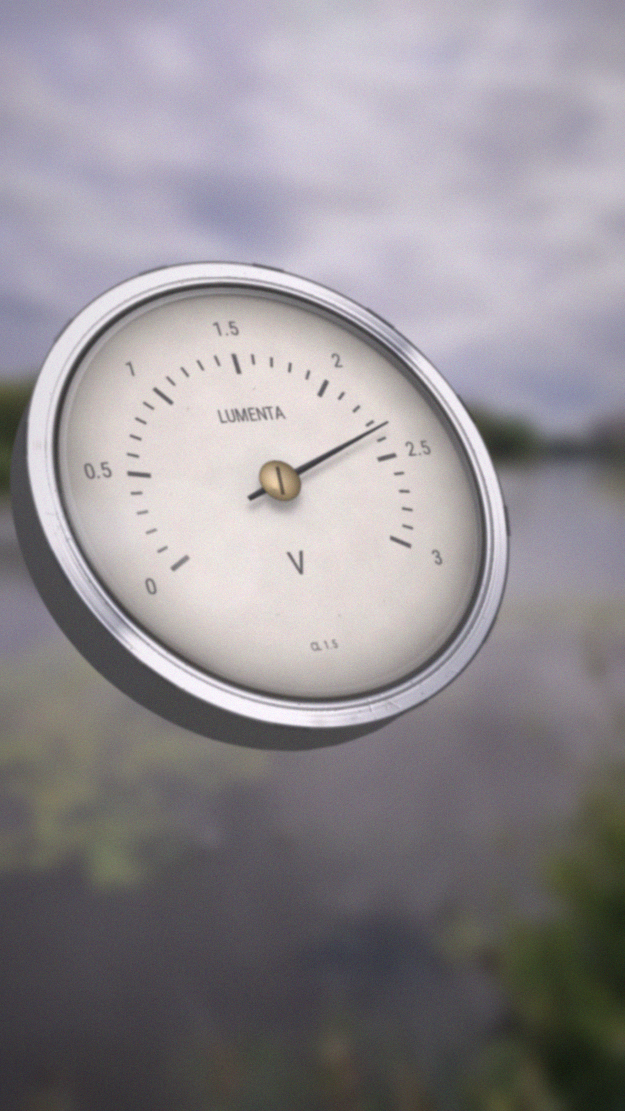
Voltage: 2.35 V
